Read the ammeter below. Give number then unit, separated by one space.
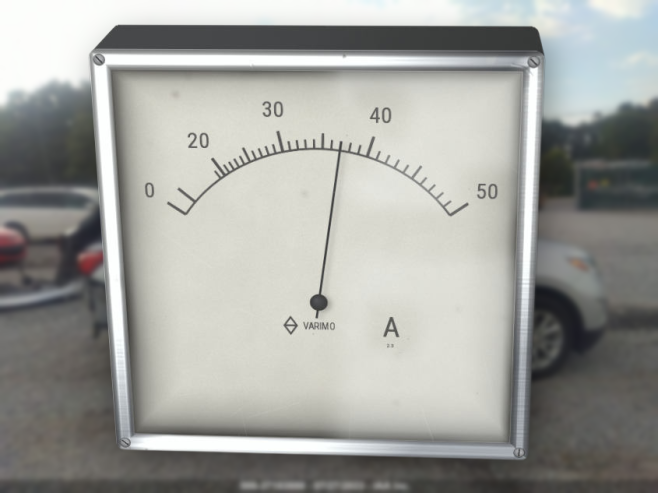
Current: 37 A
